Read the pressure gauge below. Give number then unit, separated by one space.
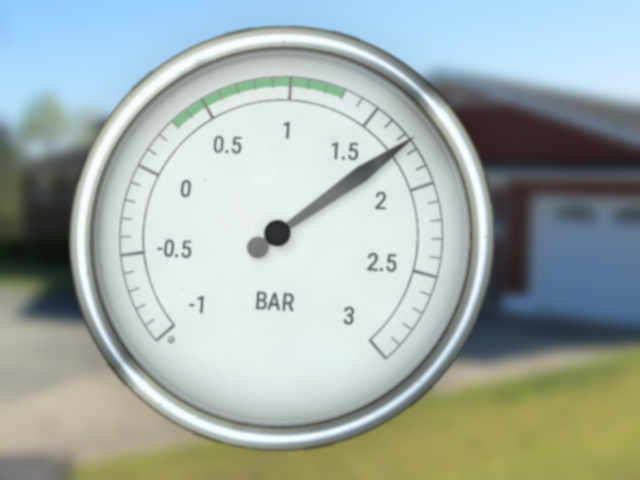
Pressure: 1.75 bar
